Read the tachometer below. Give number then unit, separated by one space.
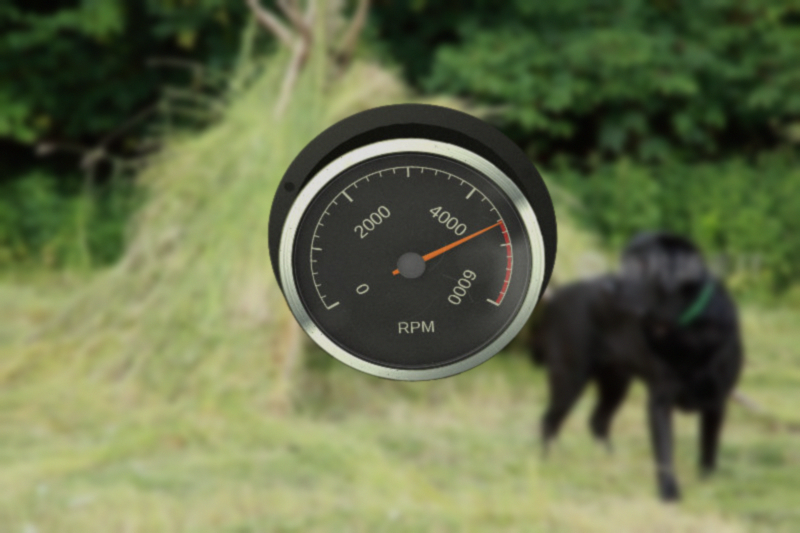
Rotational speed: 4600 rpm
